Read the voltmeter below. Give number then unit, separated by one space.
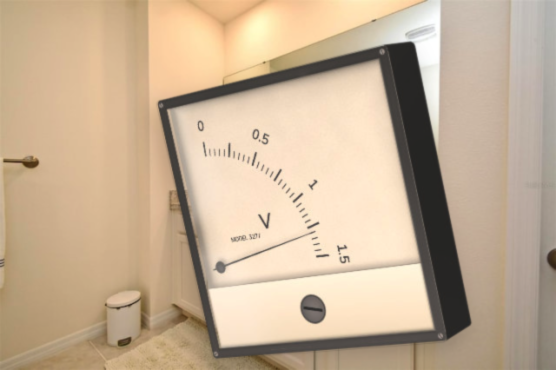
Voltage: 1.3 V
